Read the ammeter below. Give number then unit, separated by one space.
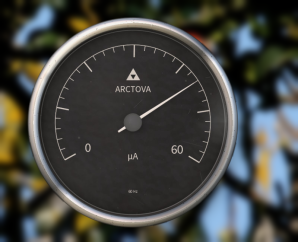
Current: 44 µA
